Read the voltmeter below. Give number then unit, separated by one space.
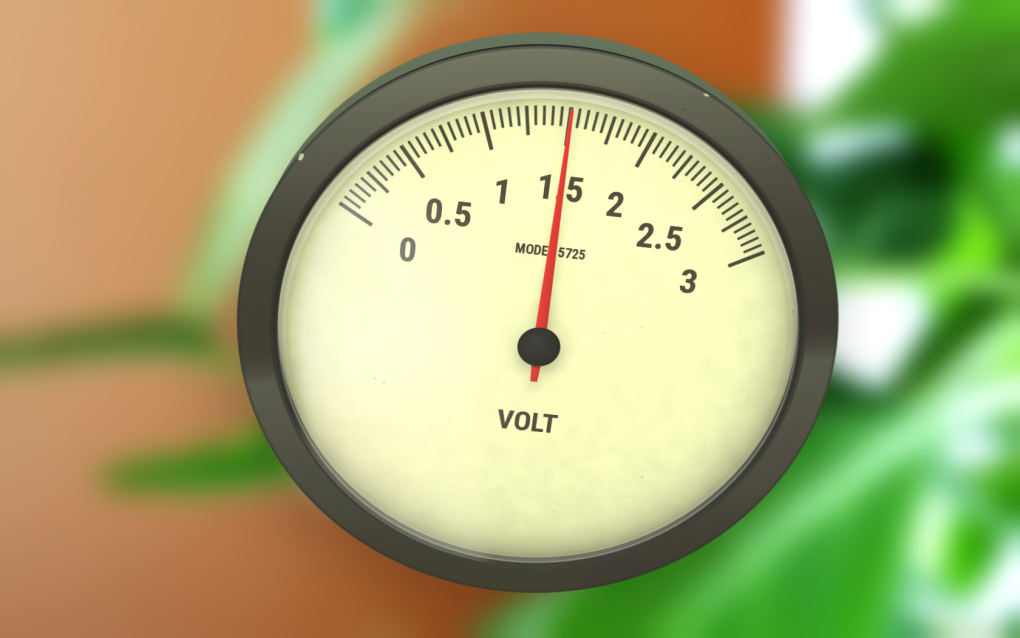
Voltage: 1.5 V
